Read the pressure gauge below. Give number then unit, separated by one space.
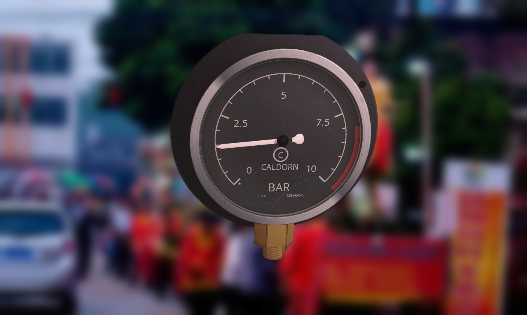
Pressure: 1.5 bar
